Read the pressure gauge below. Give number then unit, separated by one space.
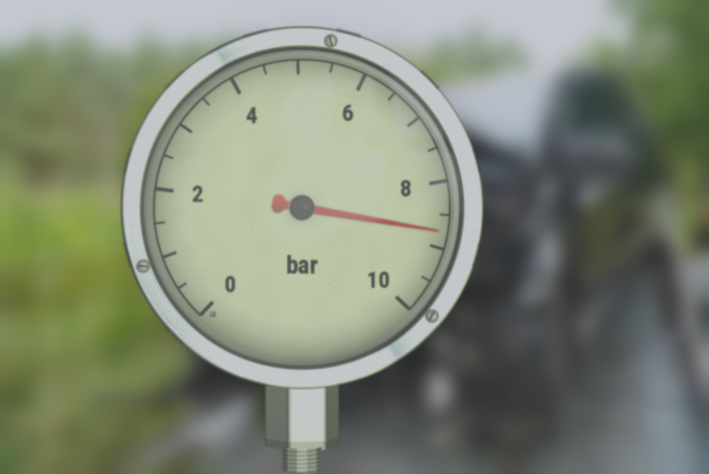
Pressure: 8.75 bar
